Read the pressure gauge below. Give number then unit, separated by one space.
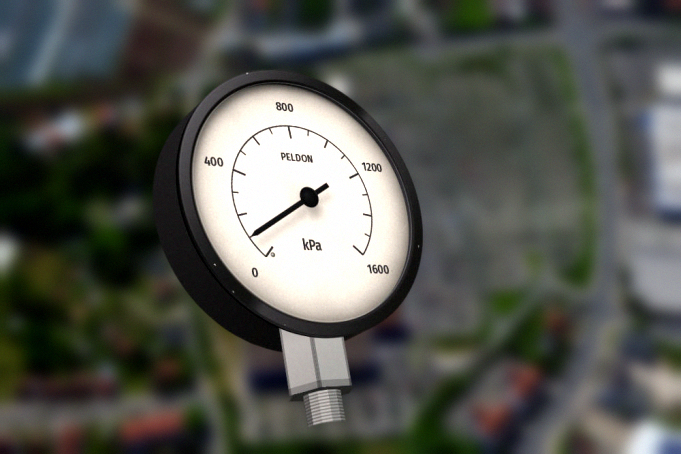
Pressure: 100 kPa
